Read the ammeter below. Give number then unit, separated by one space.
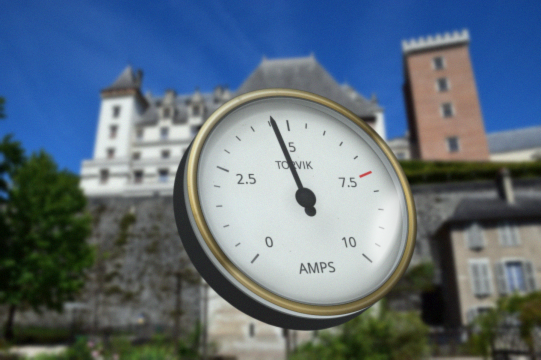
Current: 4.5 A
